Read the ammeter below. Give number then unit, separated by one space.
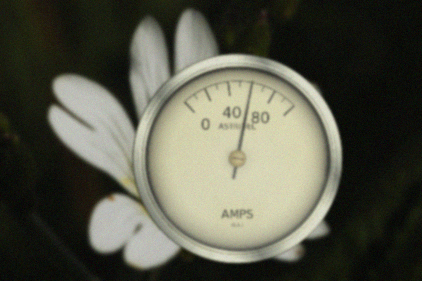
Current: 60 A
